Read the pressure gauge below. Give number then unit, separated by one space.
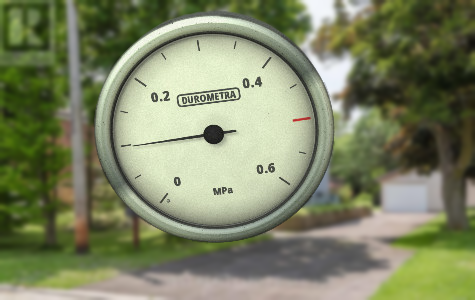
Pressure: 0.1 MPa
